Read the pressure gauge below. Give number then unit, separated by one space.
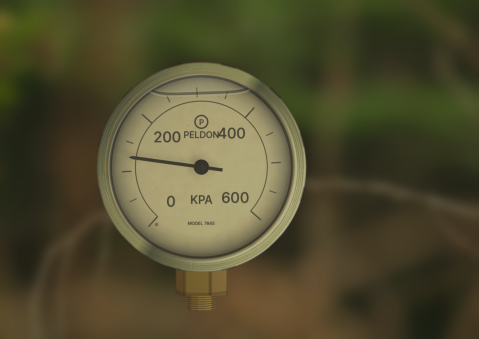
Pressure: 125 kPa
